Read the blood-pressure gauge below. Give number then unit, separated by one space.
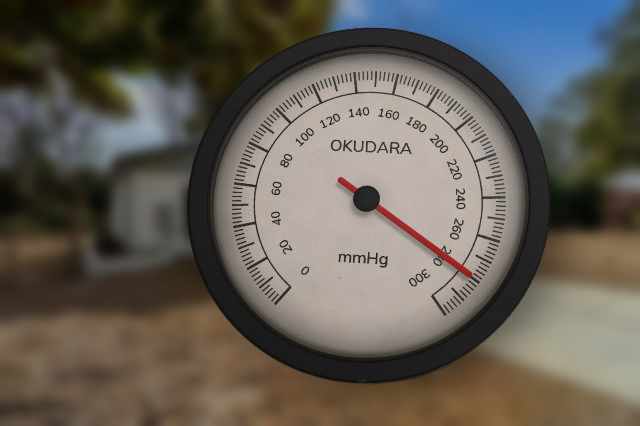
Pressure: 280 mmHg
